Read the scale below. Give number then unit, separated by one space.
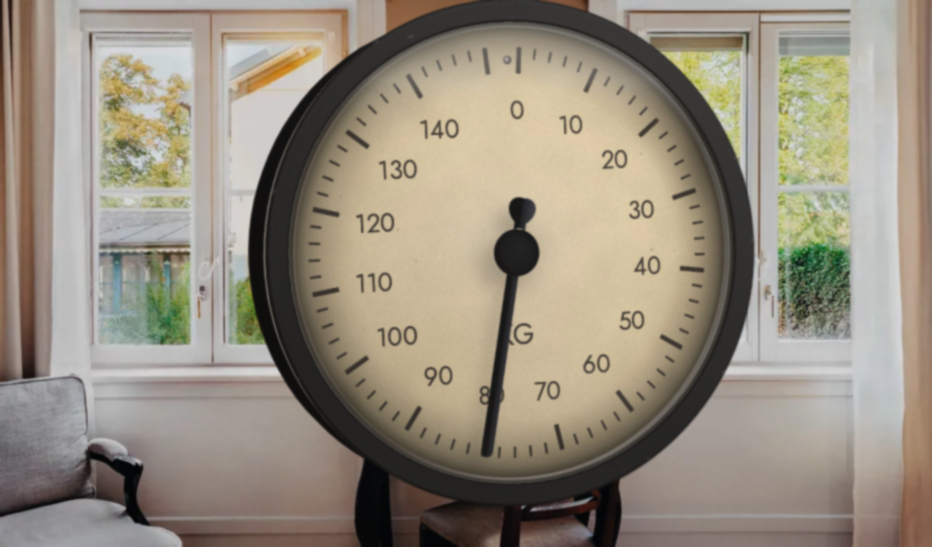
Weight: 80 kg
